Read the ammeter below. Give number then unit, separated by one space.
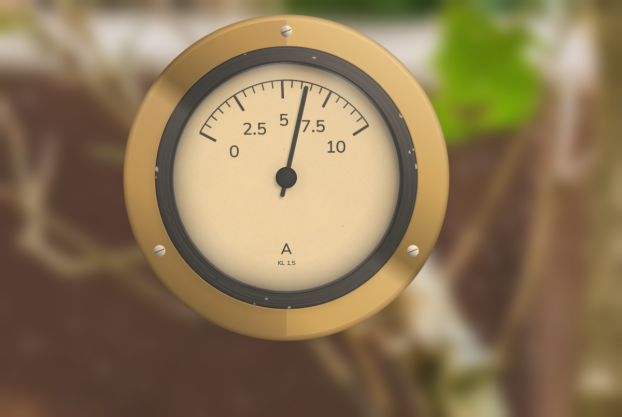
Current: 6.25 A
